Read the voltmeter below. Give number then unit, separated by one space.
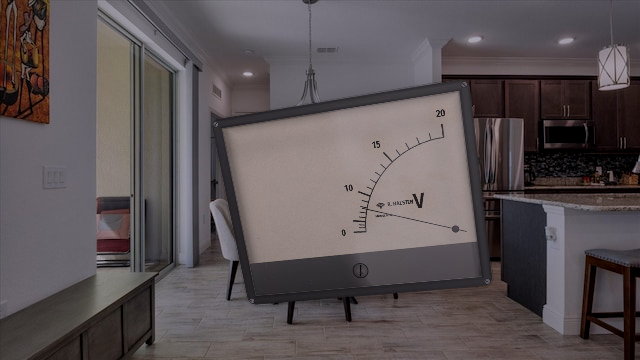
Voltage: 8 V
